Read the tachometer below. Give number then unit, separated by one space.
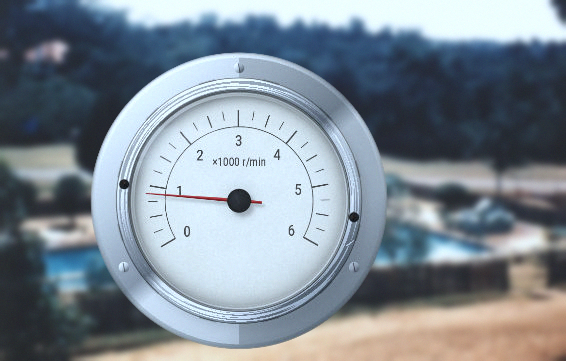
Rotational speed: 875 rpm
